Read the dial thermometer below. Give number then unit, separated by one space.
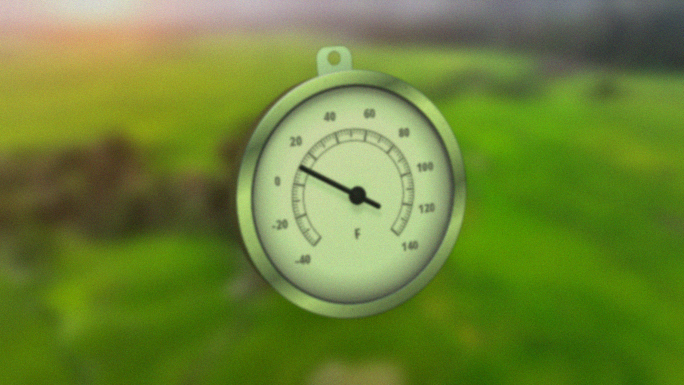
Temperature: 10 °F
